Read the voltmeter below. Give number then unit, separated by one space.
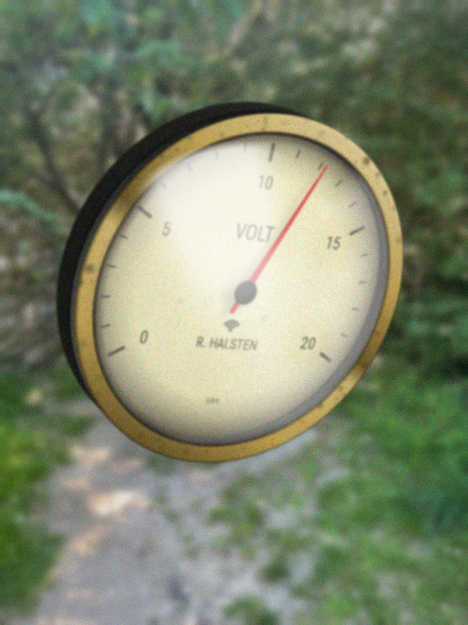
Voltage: 12 V
